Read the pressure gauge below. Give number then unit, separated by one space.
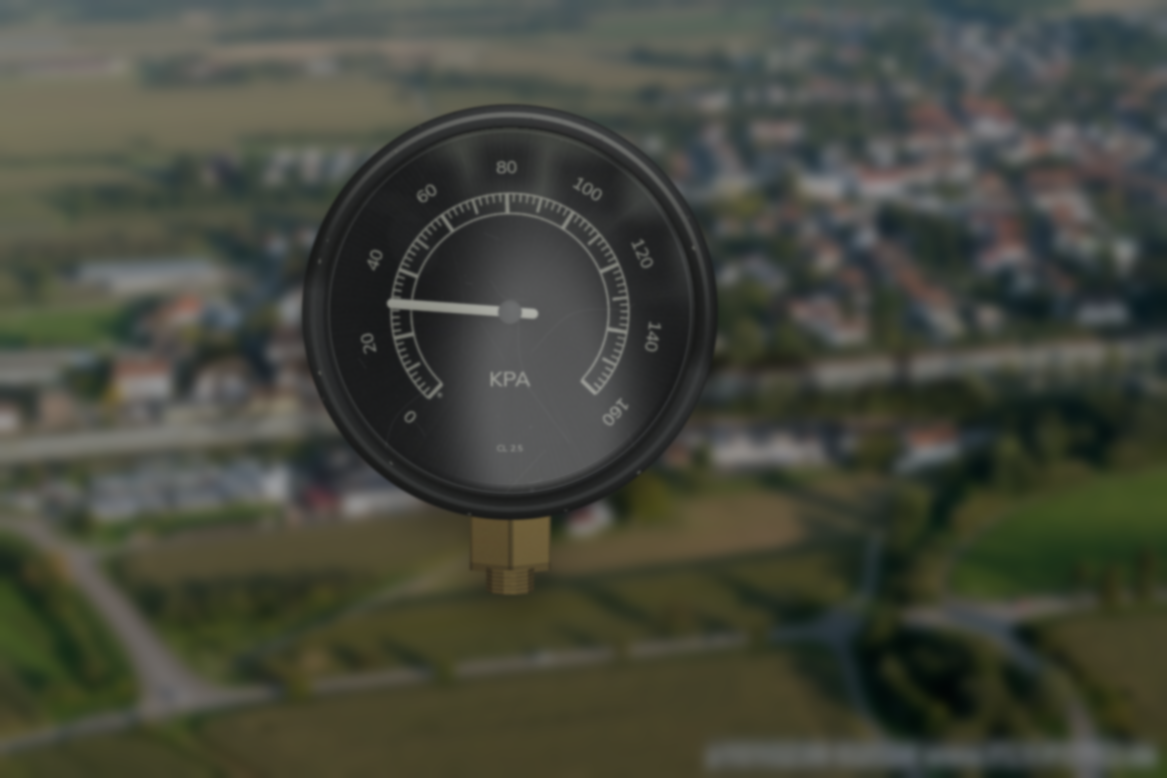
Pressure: 30 kPa
